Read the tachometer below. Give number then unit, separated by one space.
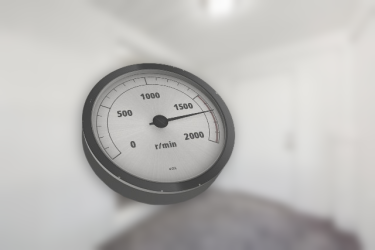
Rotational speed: 1700 rpm
